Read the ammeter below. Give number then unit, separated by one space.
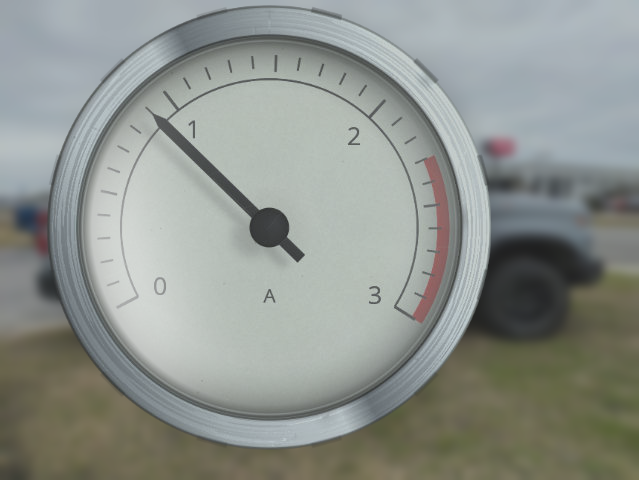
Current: 0.9 A
